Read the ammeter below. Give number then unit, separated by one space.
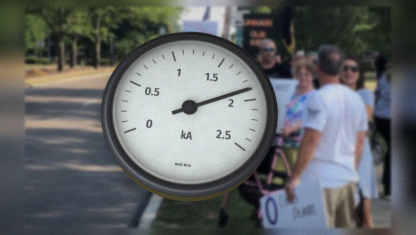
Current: 1.9 kA
